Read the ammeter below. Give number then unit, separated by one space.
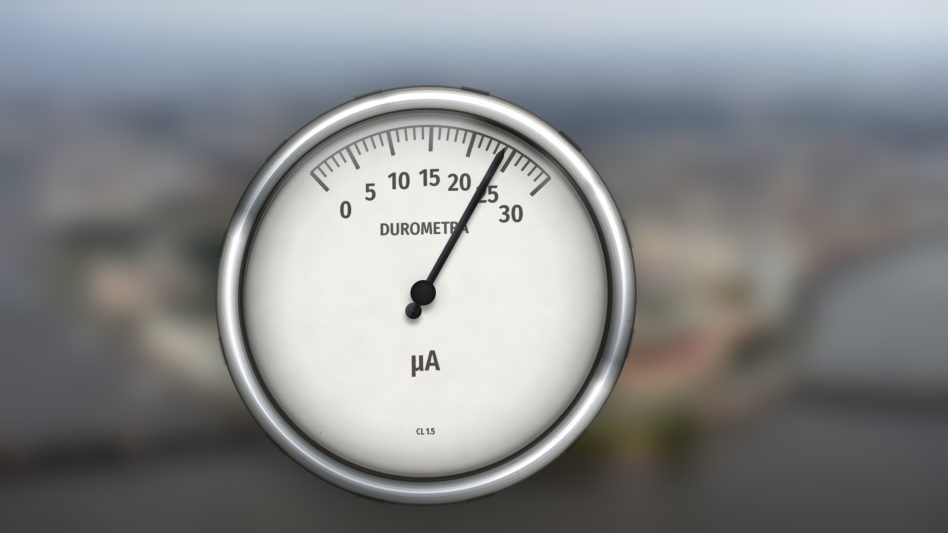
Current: 24 µA
